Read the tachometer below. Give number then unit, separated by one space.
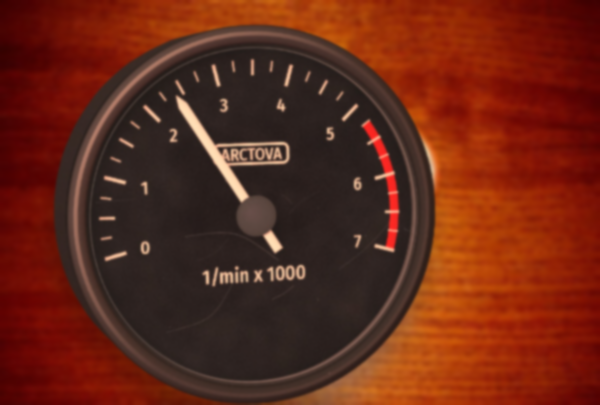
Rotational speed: 2375 rpm
